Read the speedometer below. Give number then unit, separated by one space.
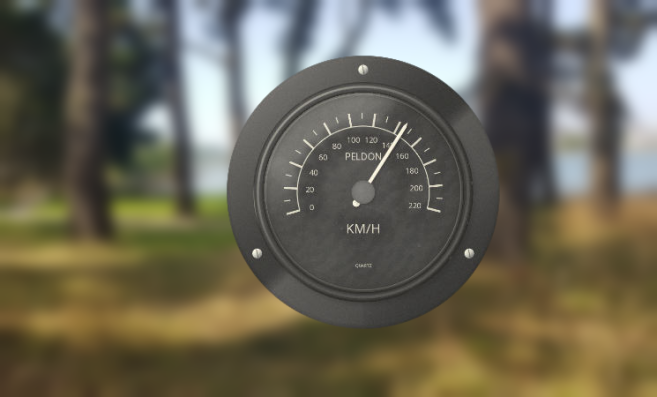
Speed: 145 km/h
